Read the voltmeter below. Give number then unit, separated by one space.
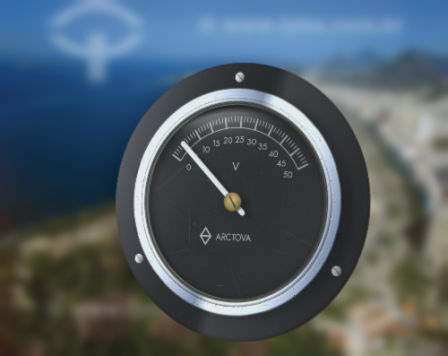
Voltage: 5 V
